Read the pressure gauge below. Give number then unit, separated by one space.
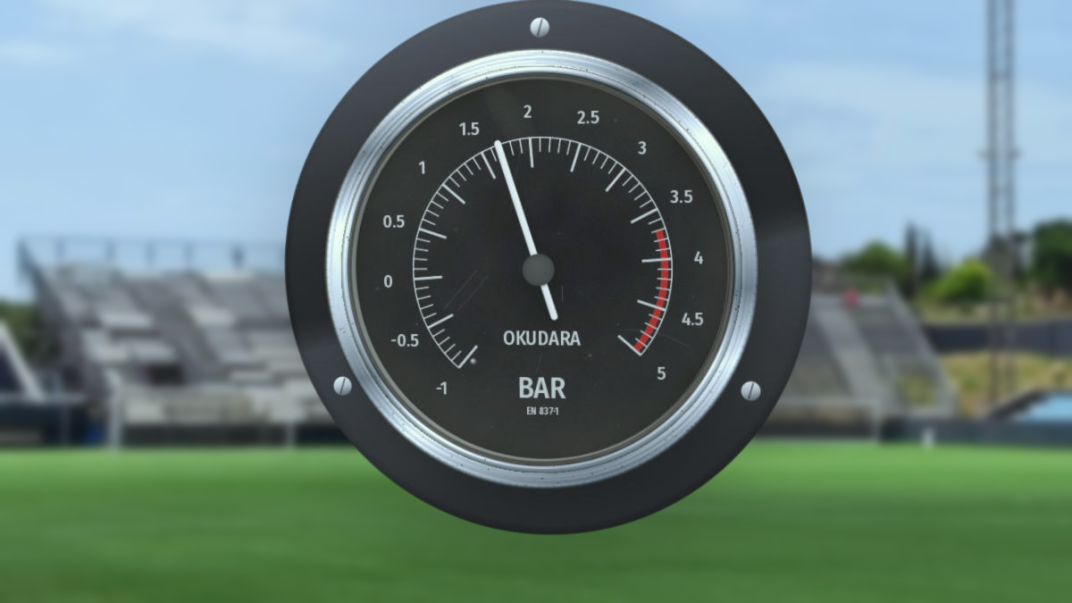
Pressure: 1.7 bar
